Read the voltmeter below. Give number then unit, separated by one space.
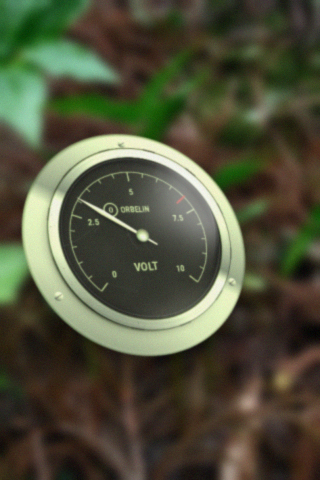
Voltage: 3 V
